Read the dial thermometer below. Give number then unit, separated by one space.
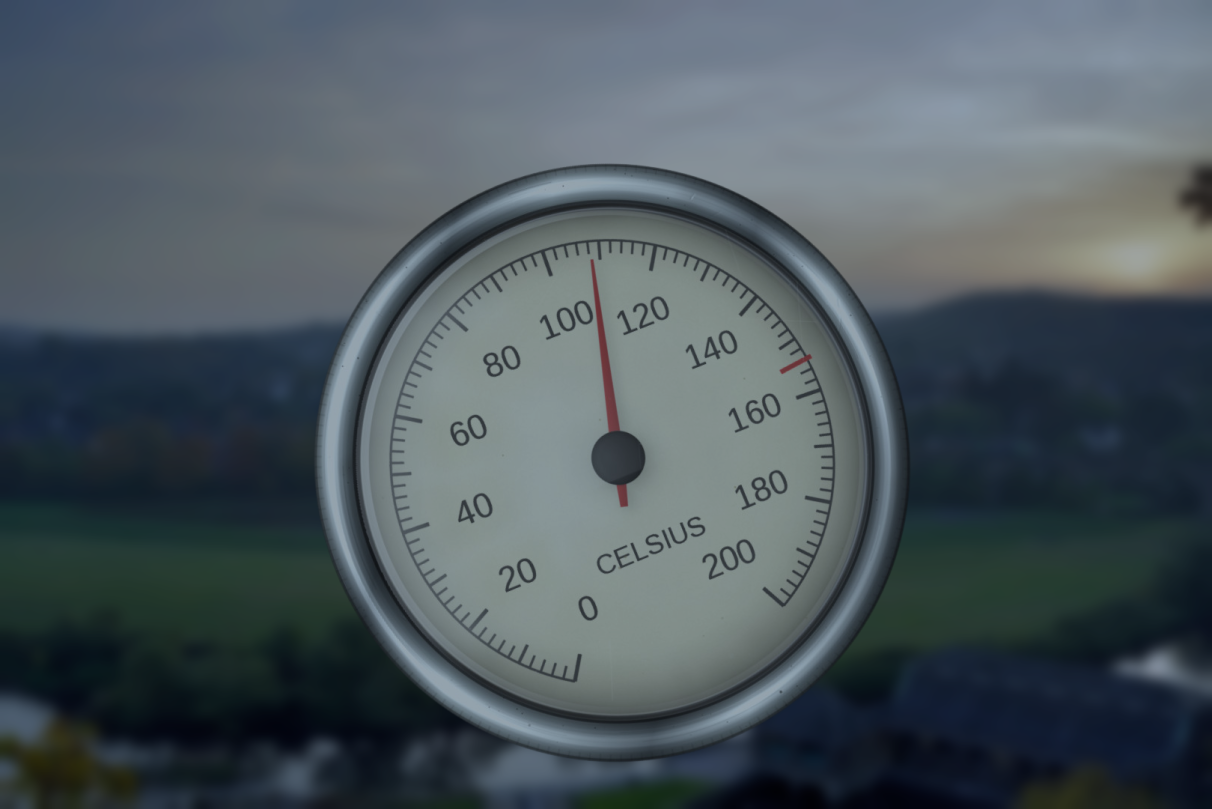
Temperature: 108 °C
